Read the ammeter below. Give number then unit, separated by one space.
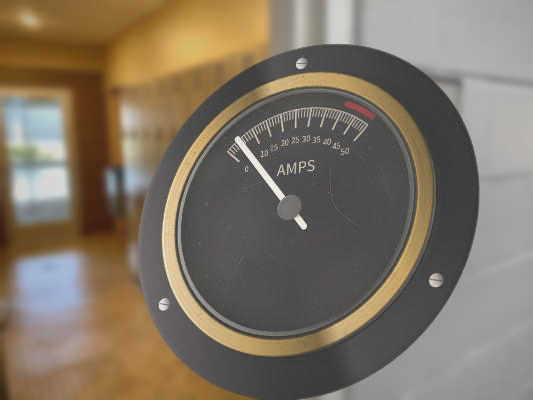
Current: 5 A
